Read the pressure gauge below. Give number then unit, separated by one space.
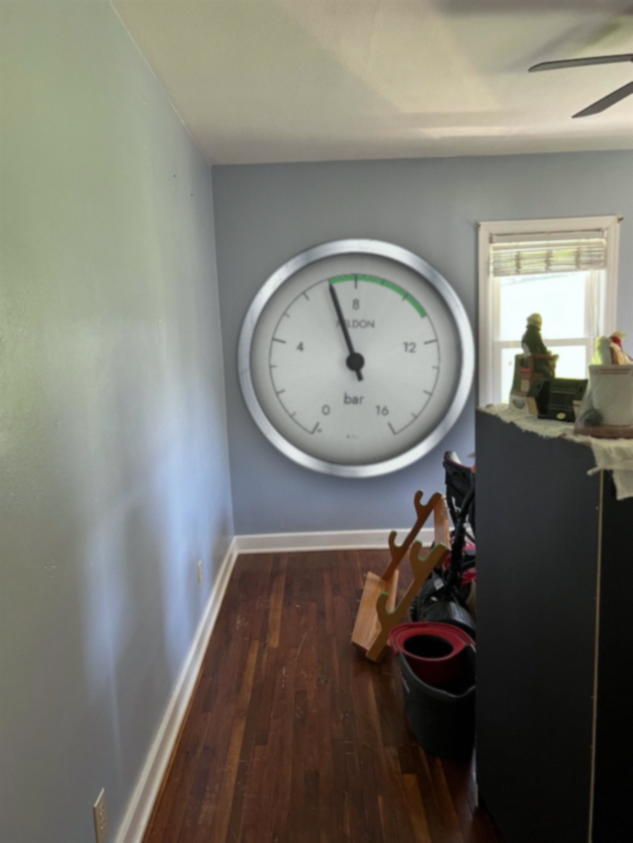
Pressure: 7 bar
